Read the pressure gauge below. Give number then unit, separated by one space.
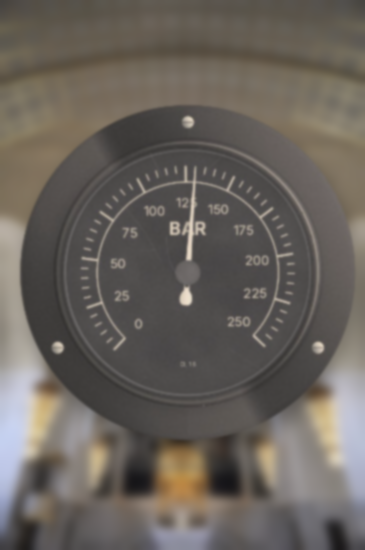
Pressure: 130 bar
